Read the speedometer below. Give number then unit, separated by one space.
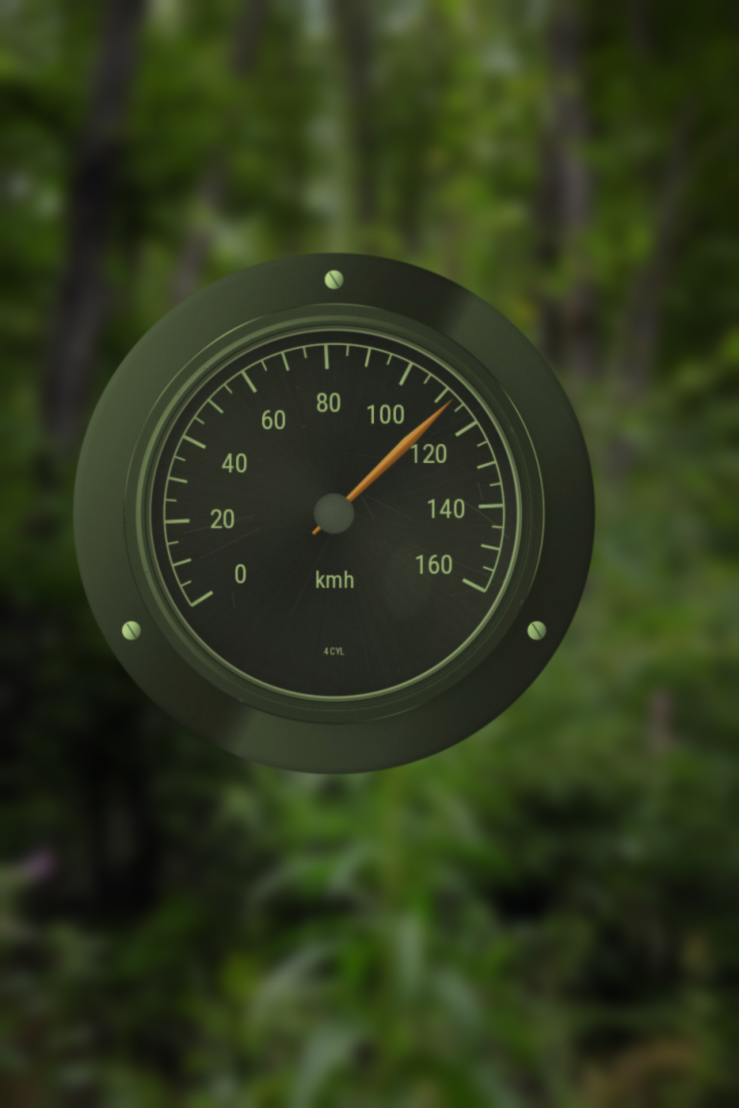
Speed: 112.5 km/h
